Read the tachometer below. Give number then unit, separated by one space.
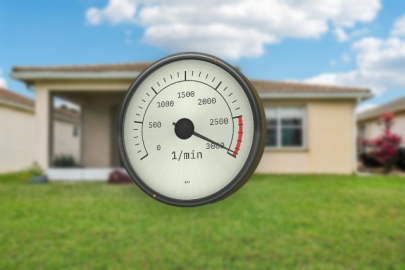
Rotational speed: 2950 rpm
